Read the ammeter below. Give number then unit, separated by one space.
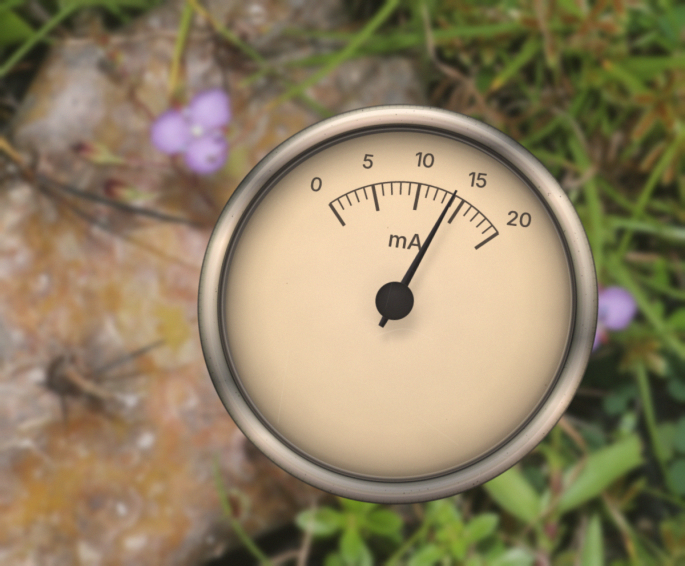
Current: 14 mA
